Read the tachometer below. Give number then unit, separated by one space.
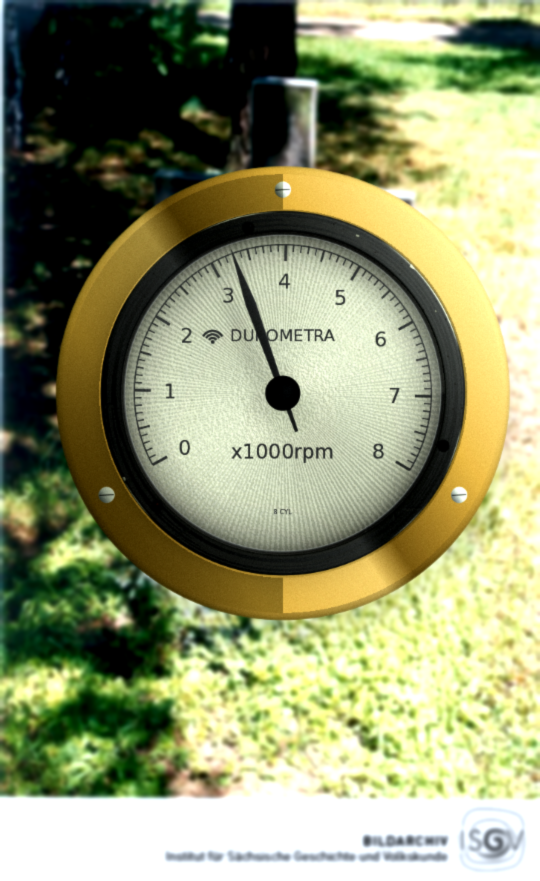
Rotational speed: 3300 rpm
